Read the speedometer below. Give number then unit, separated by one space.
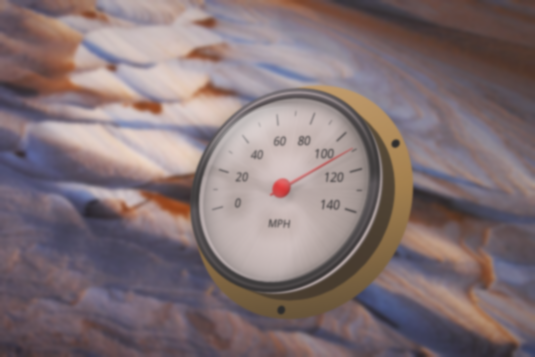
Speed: 110 mph
